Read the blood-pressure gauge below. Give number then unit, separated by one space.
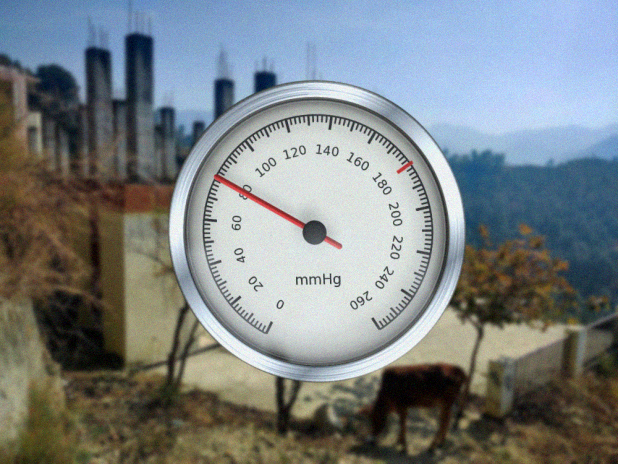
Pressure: 80 mmHg
